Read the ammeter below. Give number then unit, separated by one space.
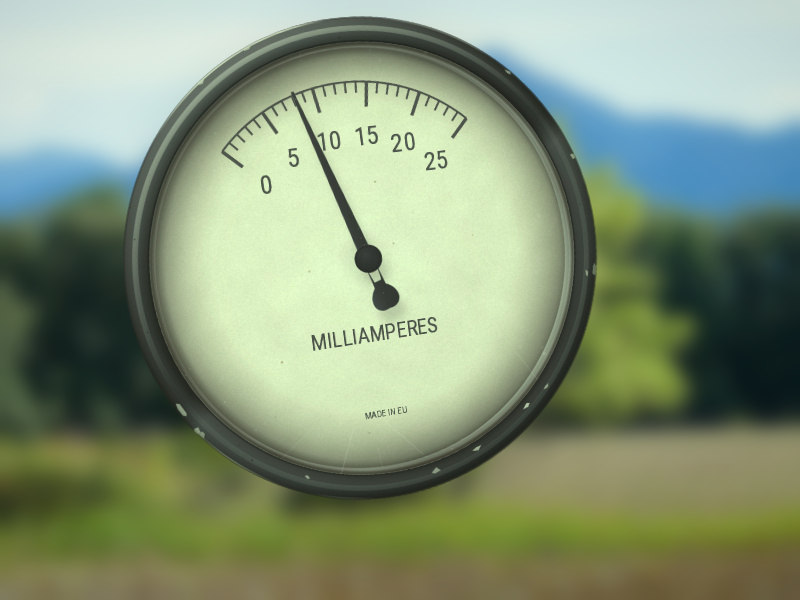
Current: 8 mA
